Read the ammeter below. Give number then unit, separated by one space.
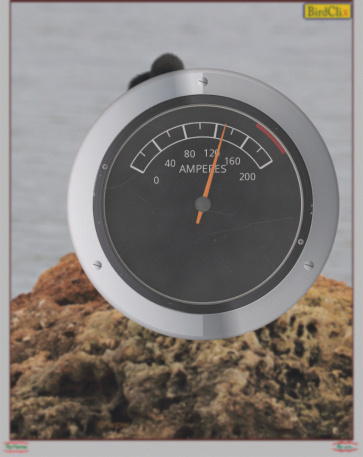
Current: 130 A
